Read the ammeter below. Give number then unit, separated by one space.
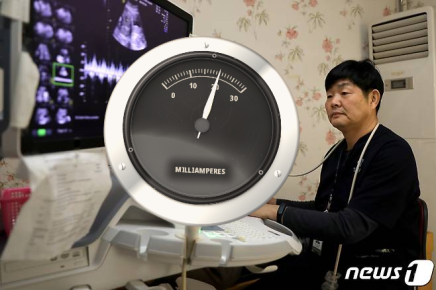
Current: 20 mA
